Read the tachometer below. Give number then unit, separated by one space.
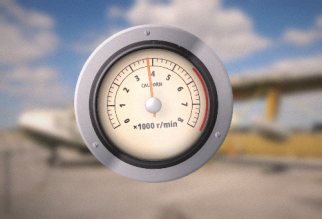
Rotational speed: 3800 rpm
